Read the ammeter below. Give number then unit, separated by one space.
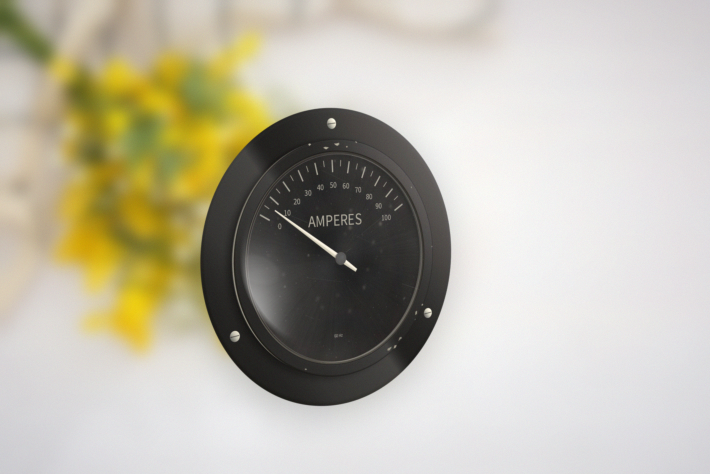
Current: 5 A
